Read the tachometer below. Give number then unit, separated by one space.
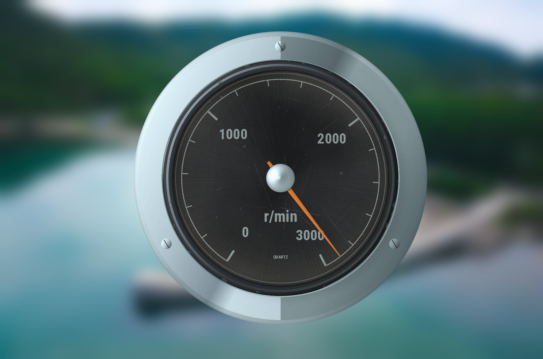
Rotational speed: 2900 rpm
